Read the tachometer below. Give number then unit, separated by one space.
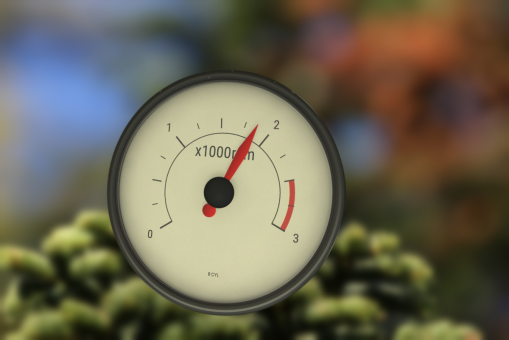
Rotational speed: 1875 rpm
